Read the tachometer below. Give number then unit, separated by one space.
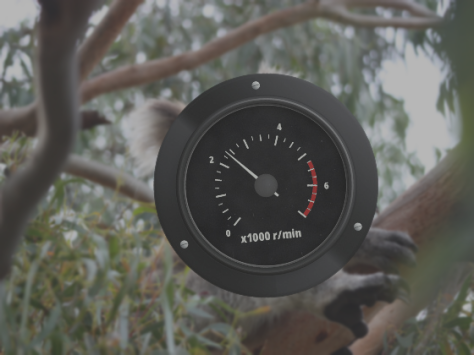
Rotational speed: 2375 rpm
